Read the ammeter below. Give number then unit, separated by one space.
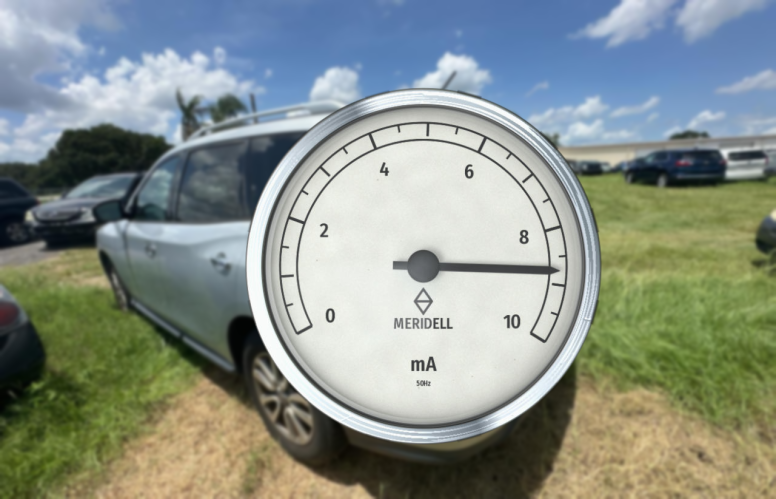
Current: 8.75 mA
